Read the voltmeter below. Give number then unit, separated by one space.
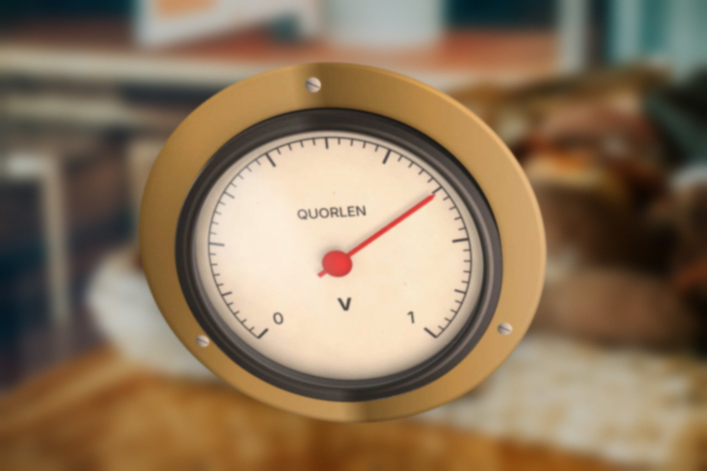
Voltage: 0.7 V
